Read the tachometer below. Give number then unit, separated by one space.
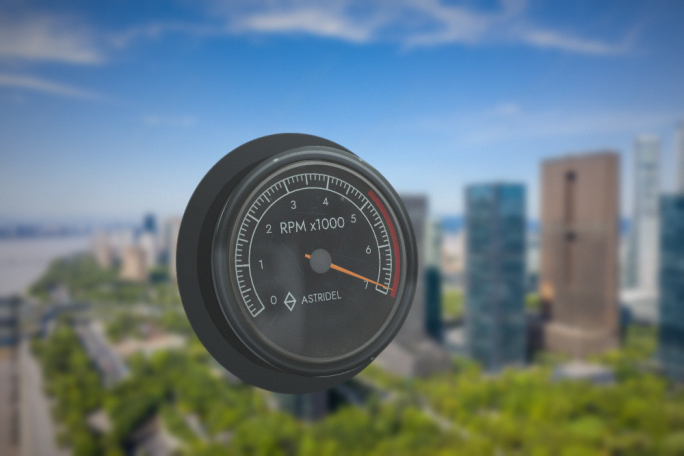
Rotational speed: 6900 rpm
